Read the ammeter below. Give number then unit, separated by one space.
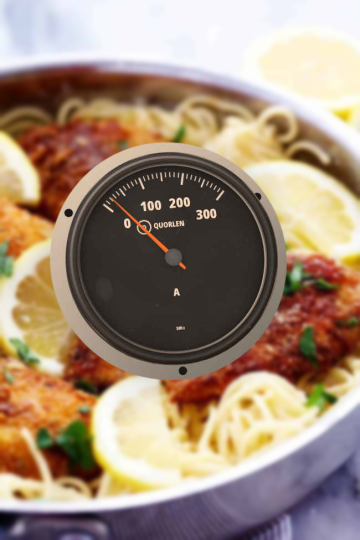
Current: 20 A
